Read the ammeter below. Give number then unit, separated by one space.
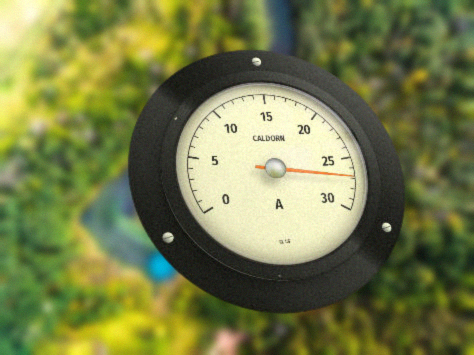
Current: 27 A
